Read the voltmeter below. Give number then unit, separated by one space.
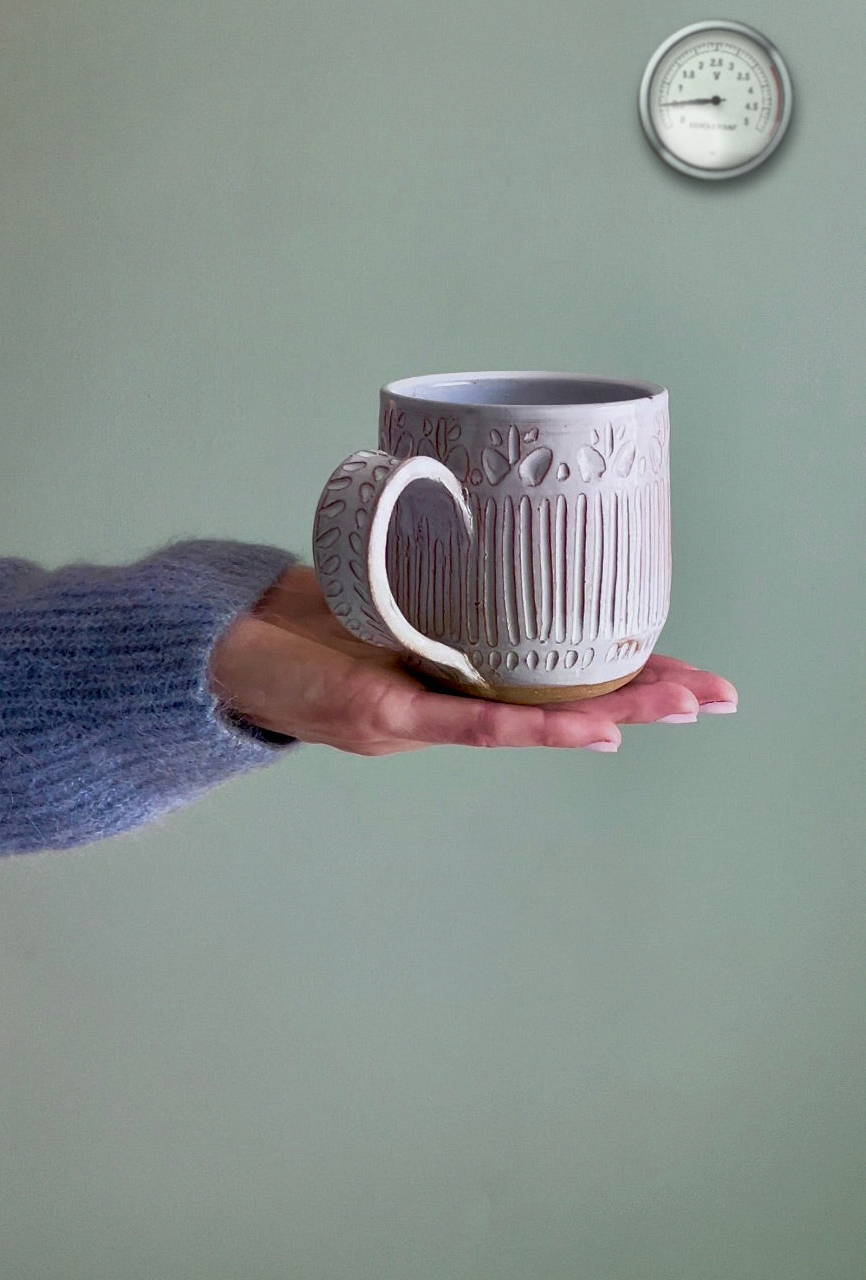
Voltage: 0.5 V
